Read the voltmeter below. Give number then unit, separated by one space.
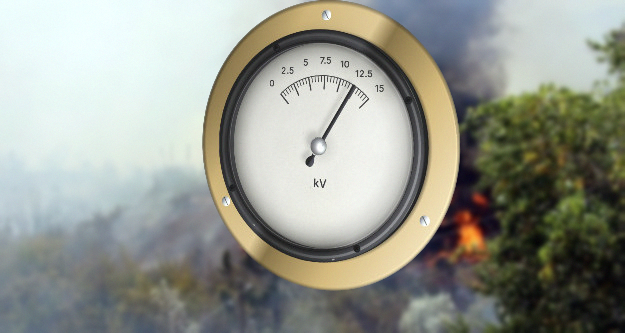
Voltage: 12.5 kV
